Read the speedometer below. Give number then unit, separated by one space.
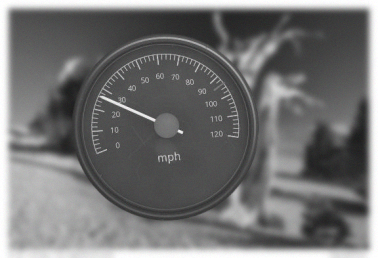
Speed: 26 mph
